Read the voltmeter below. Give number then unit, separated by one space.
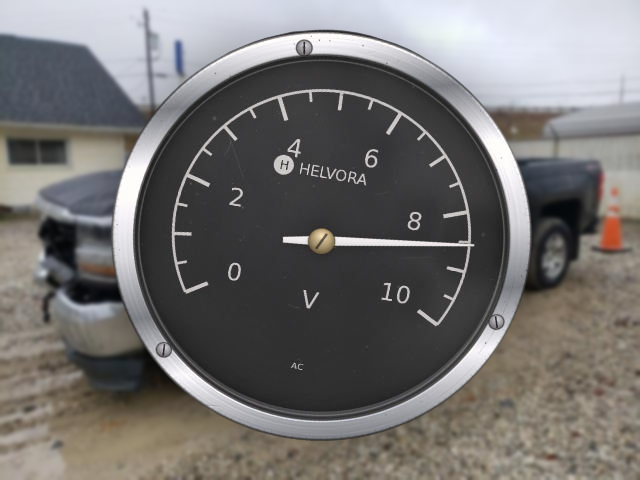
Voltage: 8.5 V
